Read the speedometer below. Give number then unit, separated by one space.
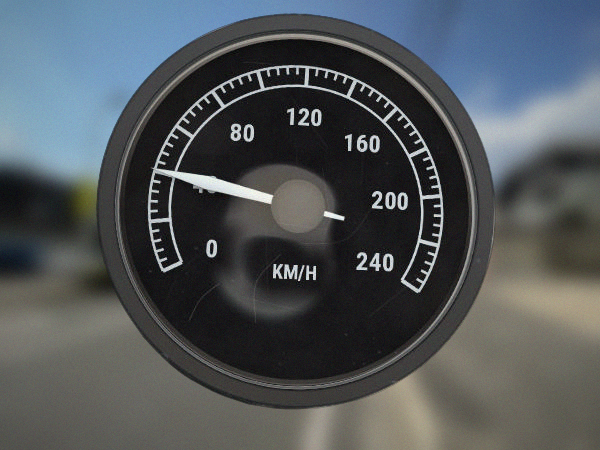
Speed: 40 km/h
